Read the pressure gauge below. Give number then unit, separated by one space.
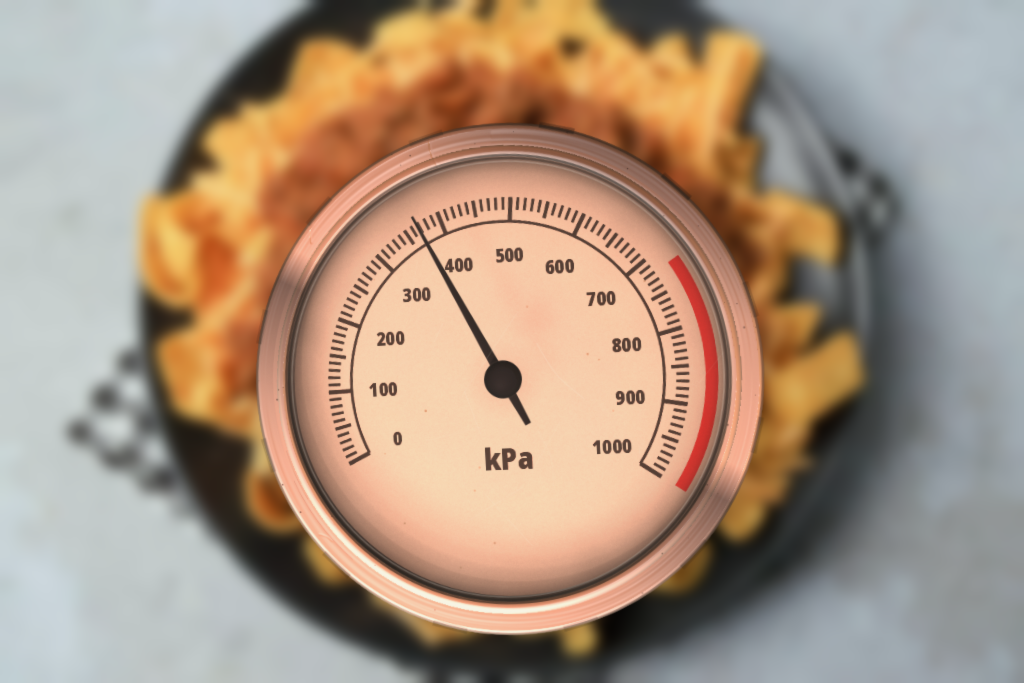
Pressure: 370 kPa
